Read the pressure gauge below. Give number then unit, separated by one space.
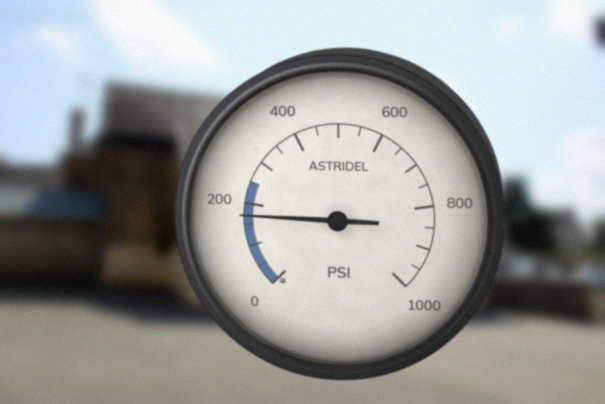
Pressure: 175 psi
